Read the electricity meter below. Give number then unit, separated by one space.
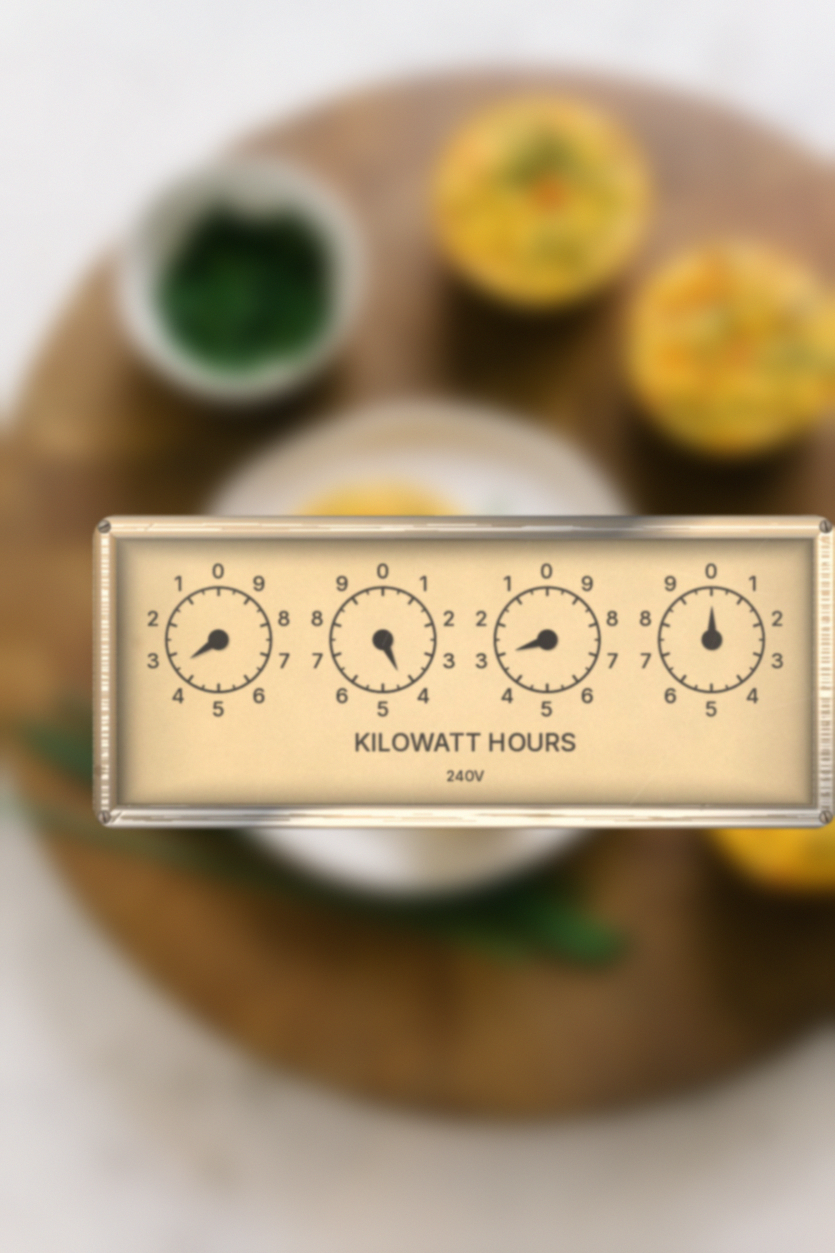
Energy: 3430 kWh
